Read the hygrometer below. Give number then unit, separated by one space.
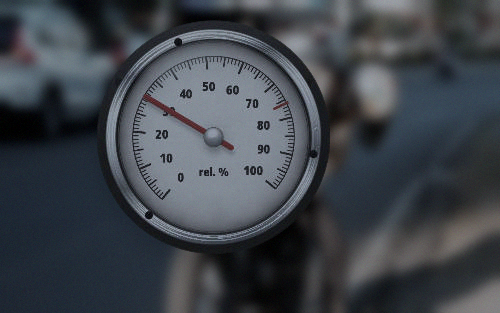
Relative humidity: 30 %
